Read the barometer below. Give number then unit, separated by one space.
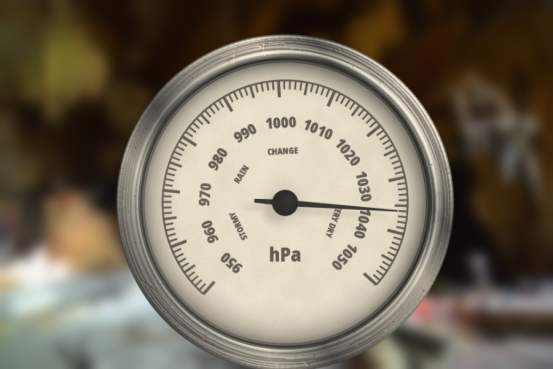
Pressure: 1036 hPa
